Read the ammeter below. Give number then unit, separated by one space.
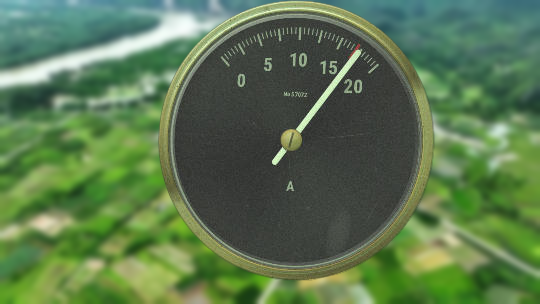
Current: 17.5 A
